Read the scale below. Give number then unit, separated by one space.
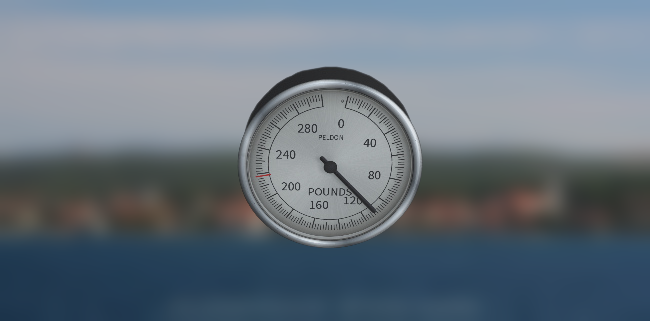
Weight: 110 lb
